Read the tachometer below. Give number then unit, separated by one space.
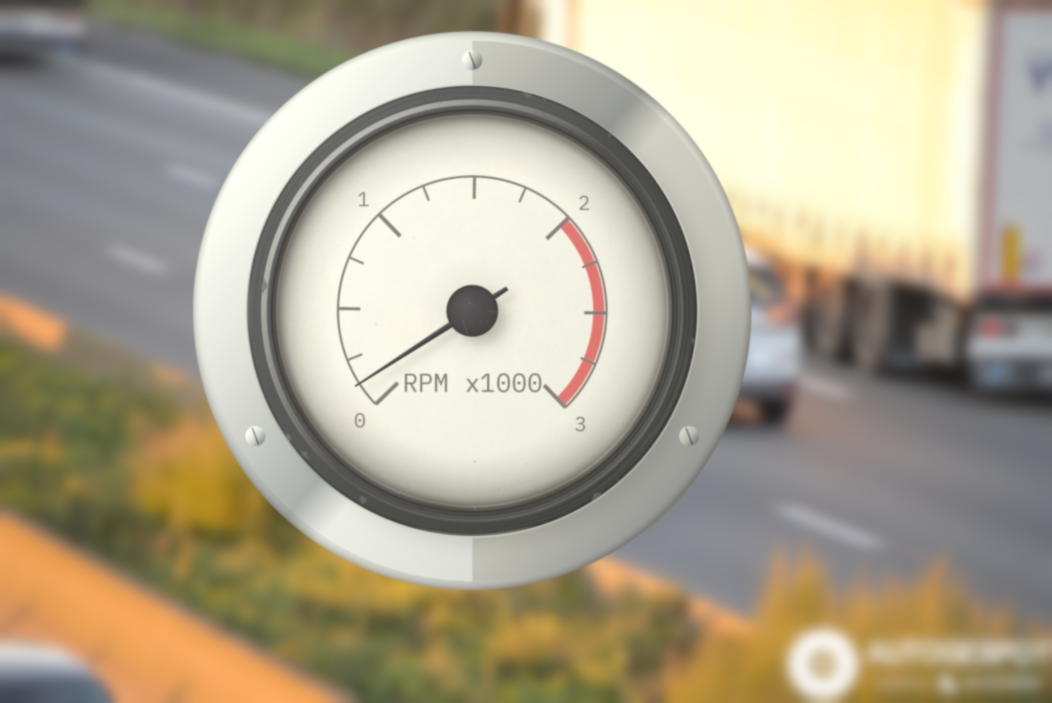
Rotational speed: 125 rpm
